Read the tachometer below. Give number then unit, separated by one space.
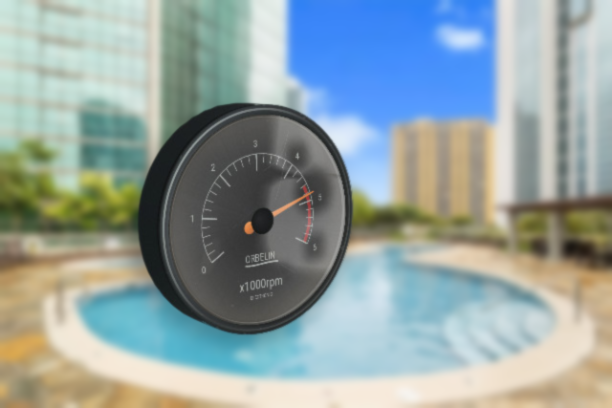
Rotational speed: 4800 rpm
